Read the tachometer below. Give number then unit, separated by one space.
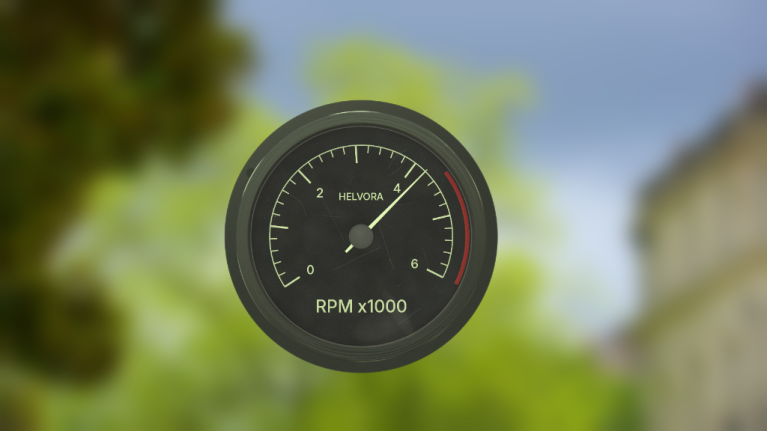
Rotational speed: 4200 rpm
